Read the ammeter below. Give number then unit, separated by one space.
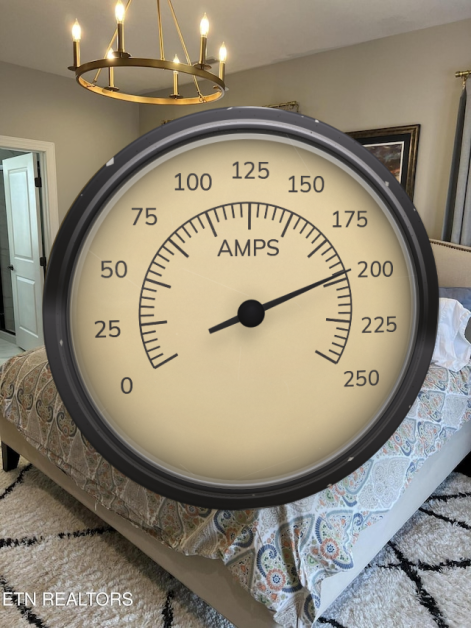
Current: 195 A
